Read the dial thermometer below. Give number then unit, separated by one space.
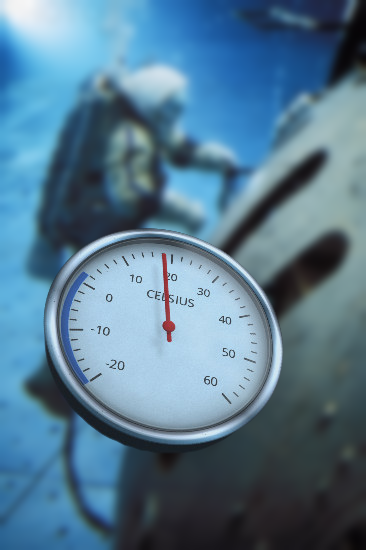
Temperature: 18 °C
